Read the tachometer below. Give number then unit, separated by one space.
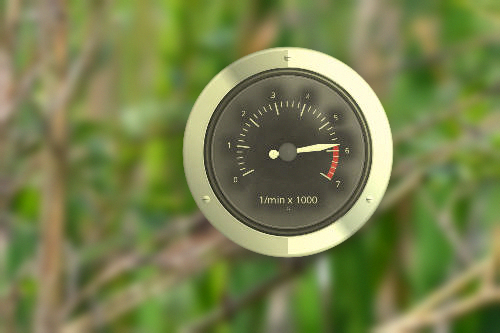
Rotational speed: 5800 rpm
